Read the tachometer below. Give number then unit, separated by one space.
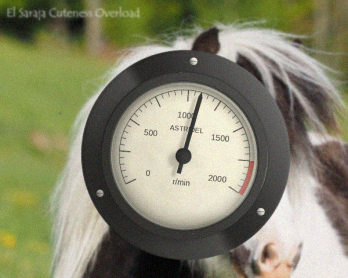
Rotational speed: 1100 rpm
